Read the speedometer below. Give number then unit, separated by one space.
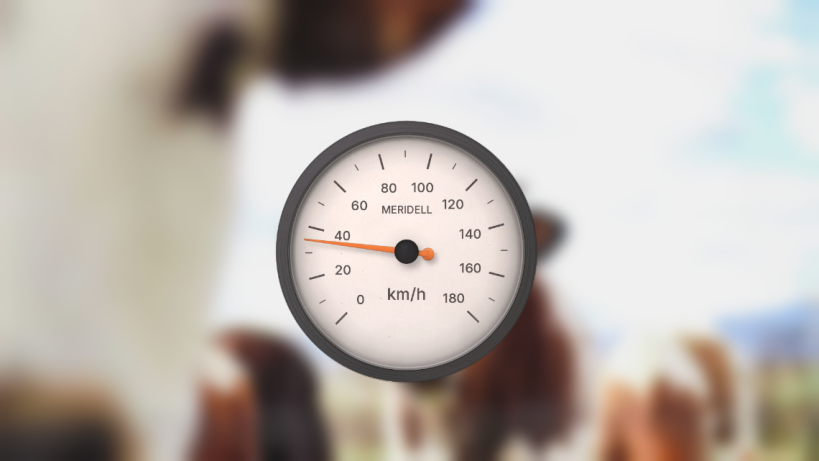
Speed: 35 km/h
